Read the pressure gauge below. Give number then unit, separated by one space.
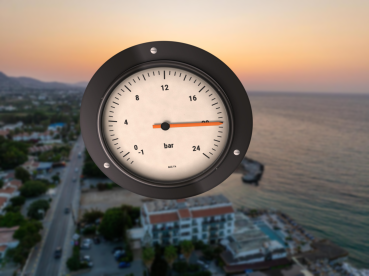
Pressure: 20 bar
